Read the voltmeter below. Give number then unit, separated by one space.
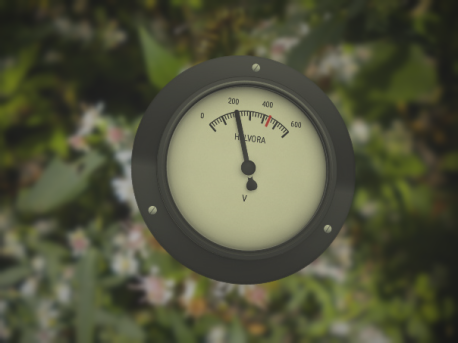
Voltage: 200 V
